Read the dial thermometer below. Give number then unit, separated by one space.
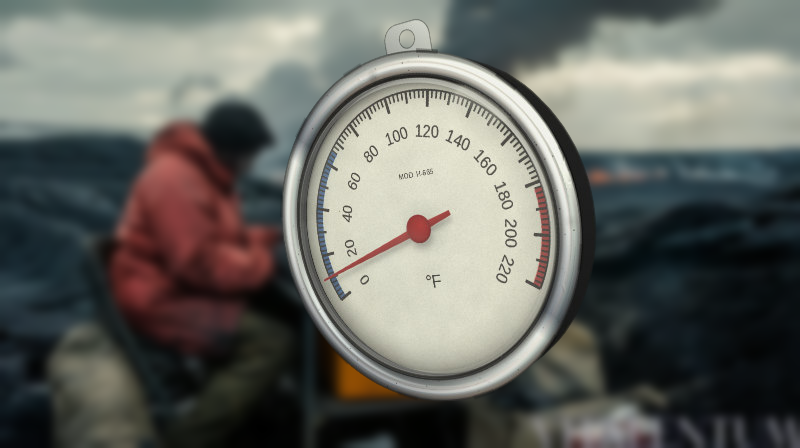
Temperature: 10 °F
